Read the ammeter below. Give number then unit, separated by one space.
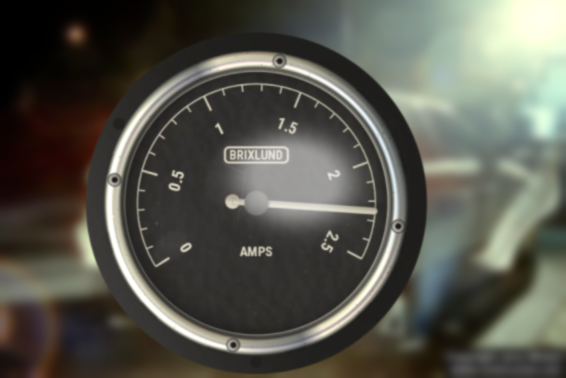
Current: 2.25 A
